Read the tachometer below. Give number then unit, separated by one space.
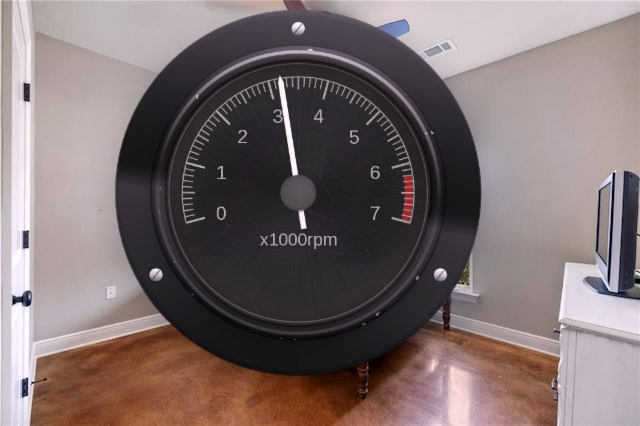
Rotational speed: 3200 rpm
